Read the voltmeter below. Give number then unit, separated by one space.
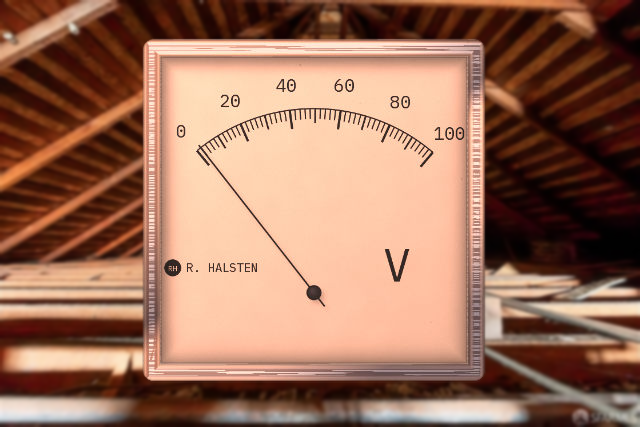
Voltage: 2 V
